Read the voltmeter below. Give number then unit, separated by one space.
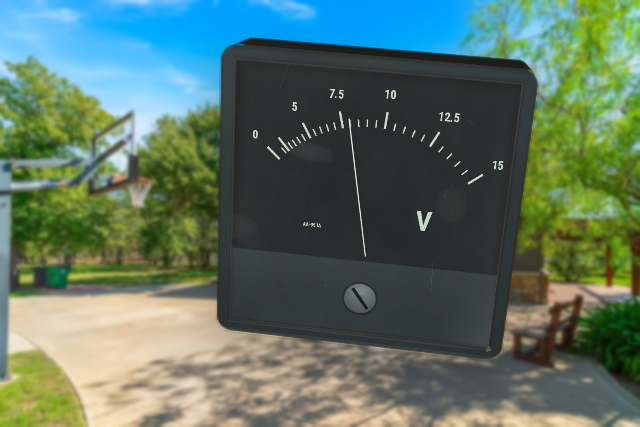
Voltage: 8 V
